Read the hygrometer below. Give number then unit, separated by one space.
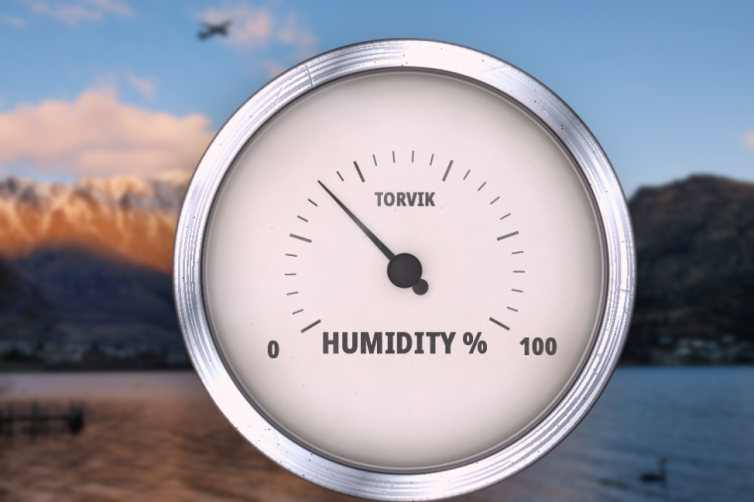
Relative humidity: 32 %
